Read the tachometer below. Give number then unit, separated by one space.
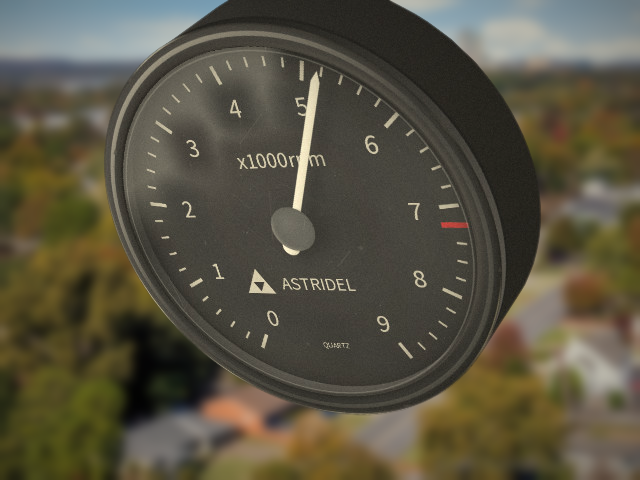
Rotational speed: 5200 rpm
